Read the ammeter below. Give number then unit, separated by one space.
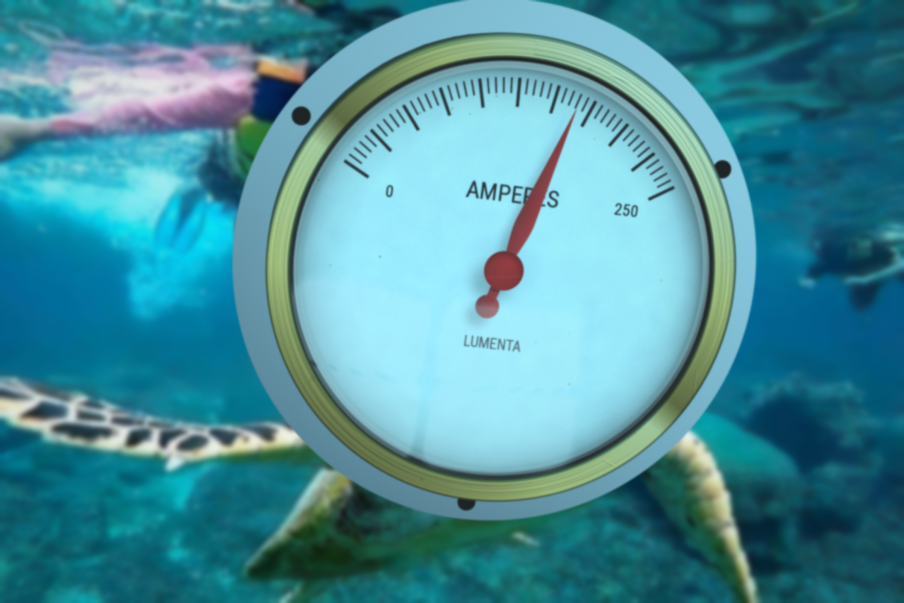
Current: 165 A
